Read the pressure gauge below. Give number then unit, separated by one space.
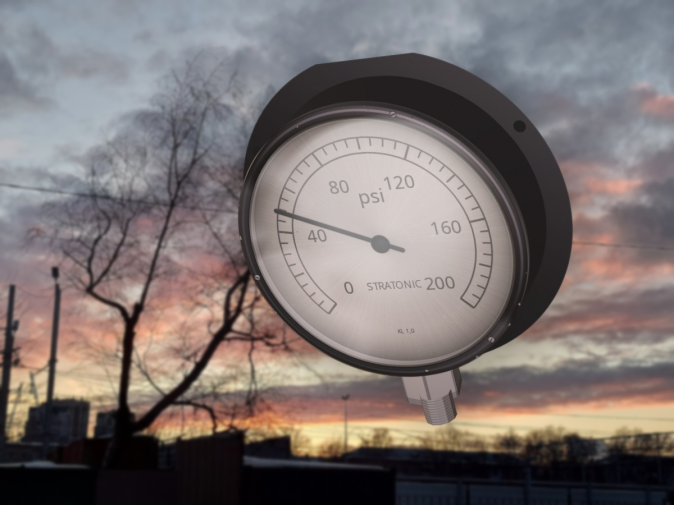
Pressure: 50 psi
